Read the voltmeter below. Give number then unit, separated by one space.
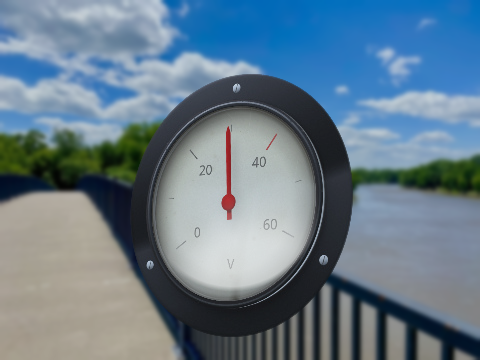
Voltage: 30 V
